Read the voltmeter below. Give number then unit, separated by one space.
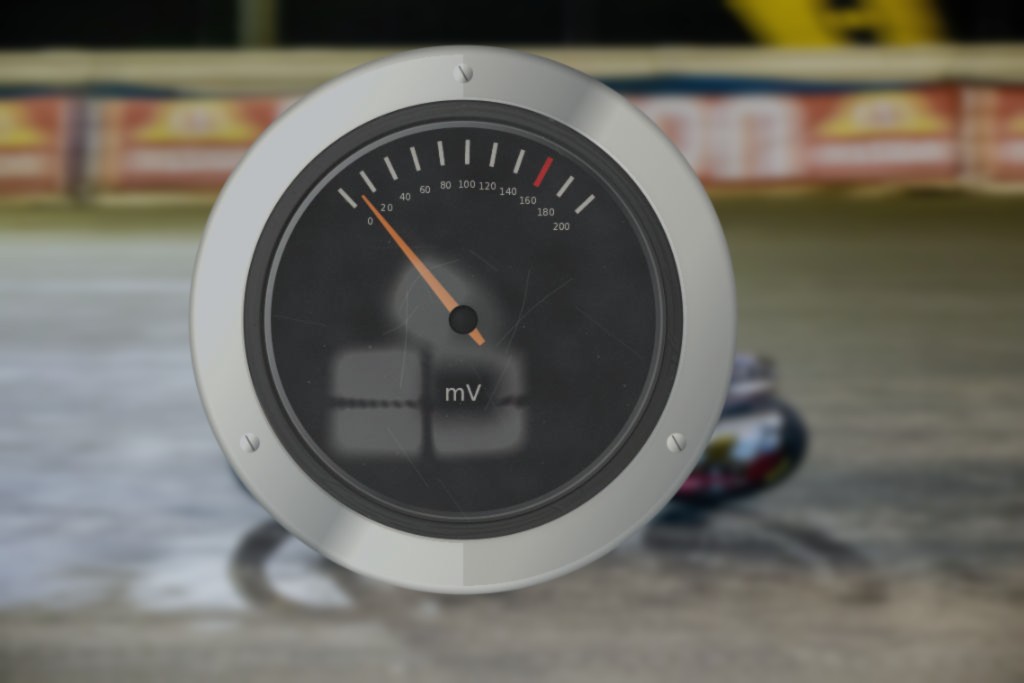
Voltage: 10 mV
